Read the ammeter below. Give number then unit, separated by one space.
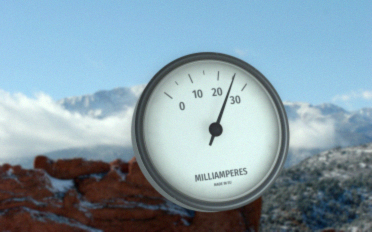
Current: 25 mA
